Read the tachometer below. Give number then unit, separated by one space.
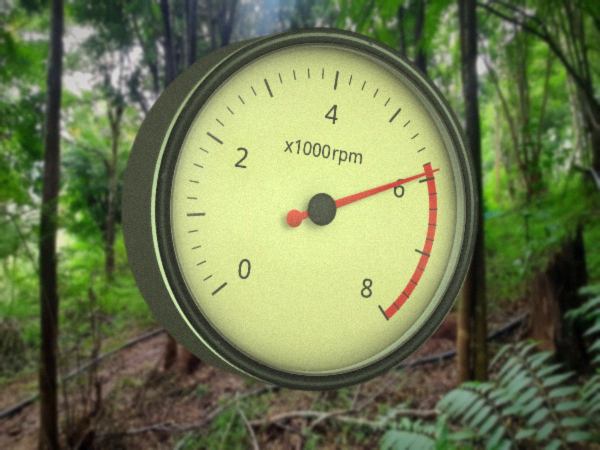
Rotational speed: 5900 rpm
